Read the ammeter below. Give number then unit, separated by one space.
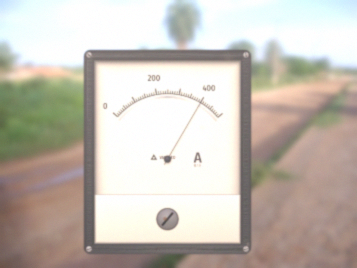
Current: 400 A
